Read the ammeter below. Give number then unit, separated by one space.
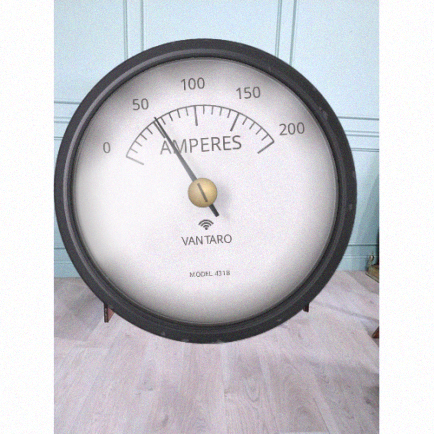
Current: 55 A
